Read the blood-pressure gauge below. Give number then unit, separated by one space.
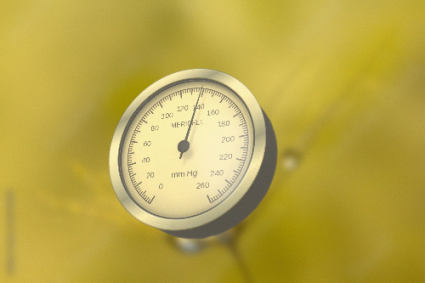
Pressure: 140 mmHg
